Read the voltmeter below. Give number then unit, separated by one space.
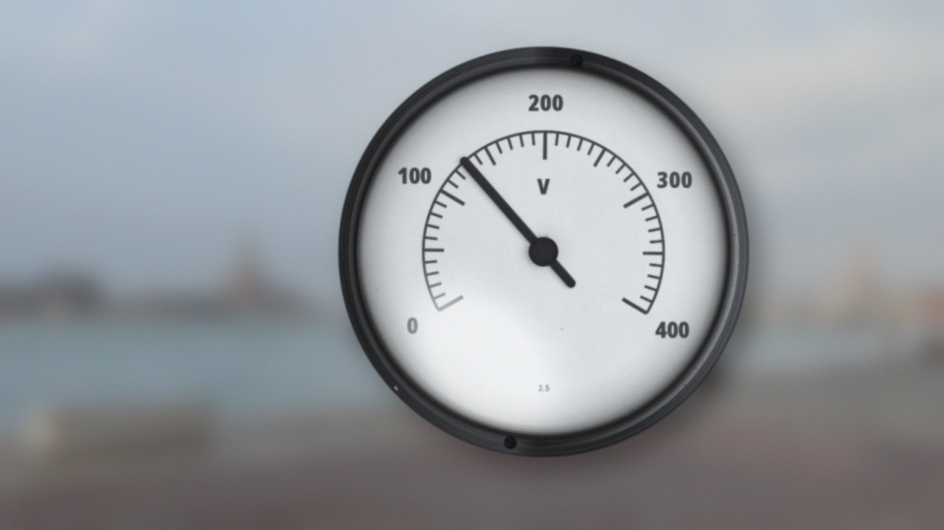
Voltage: 130 V
